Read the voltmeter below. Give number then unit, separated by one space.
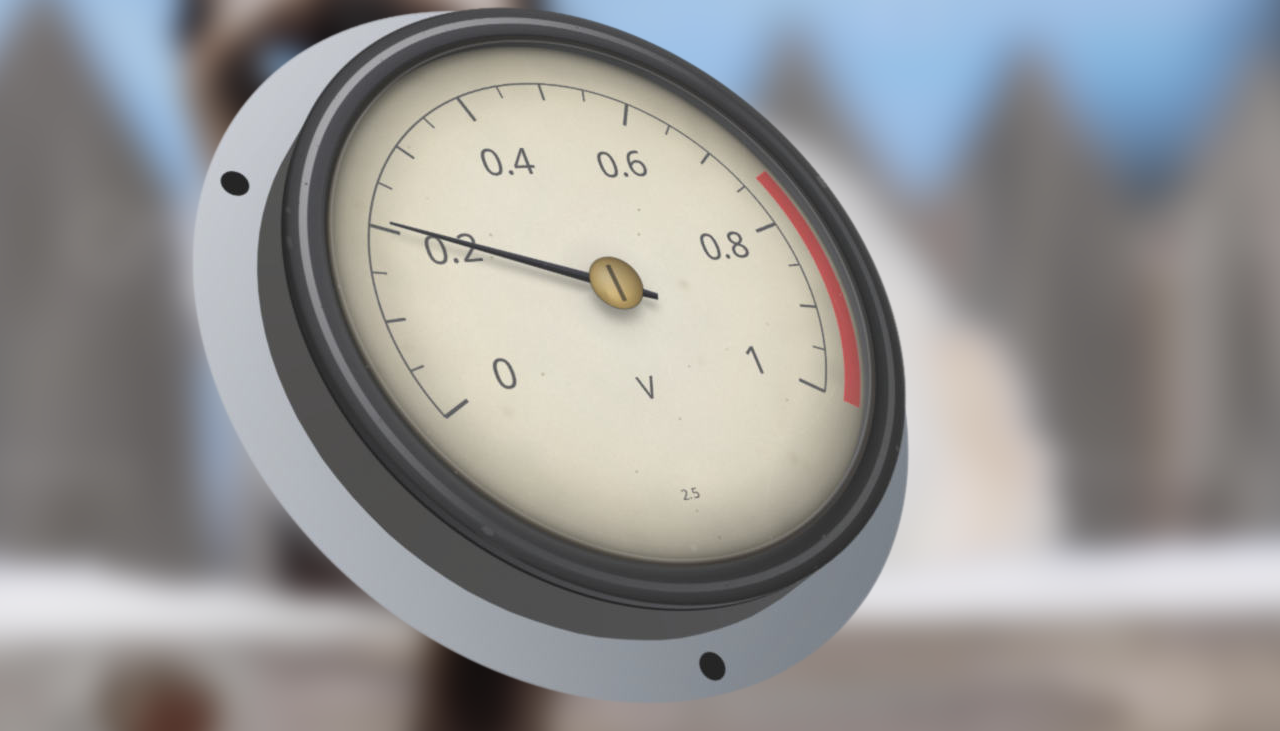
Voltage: 0.2 V
